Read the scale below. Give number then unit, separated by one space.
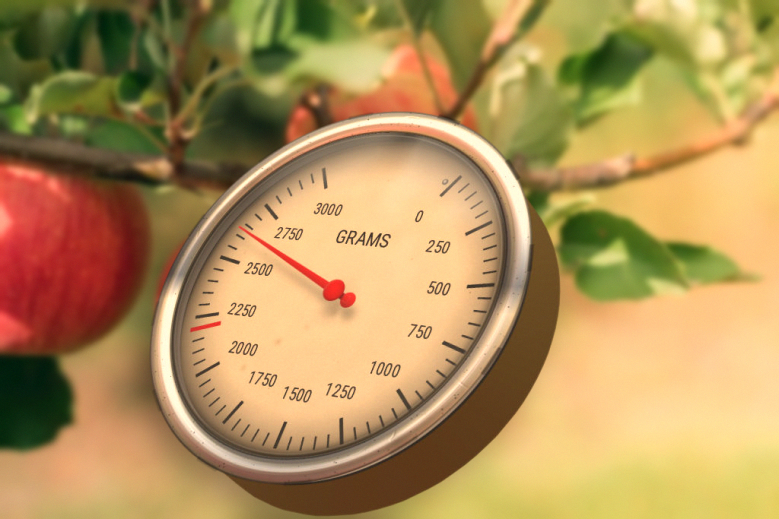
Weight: 2625 g
